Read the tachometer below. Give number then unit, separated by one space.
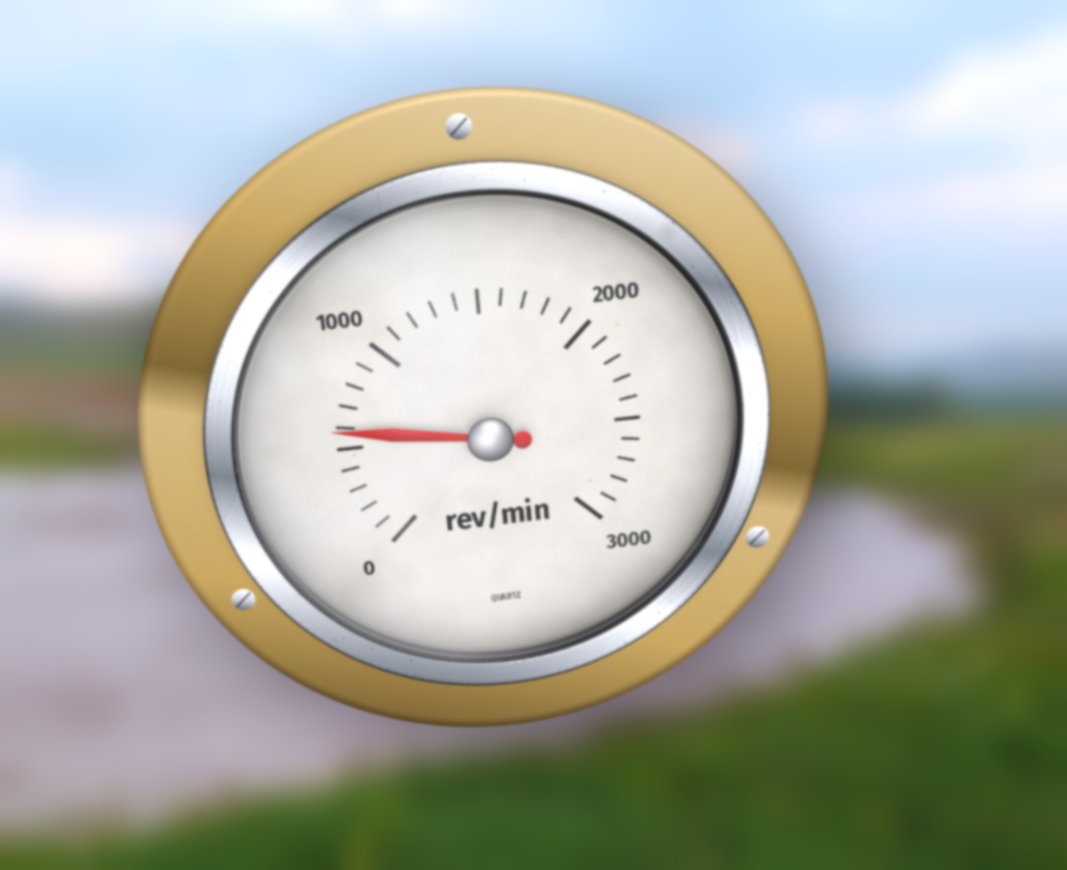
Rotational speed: 600 rpm
